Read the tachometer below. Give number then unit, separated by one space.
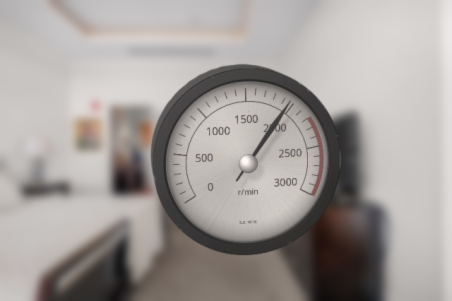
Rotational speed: 1950 rpm
